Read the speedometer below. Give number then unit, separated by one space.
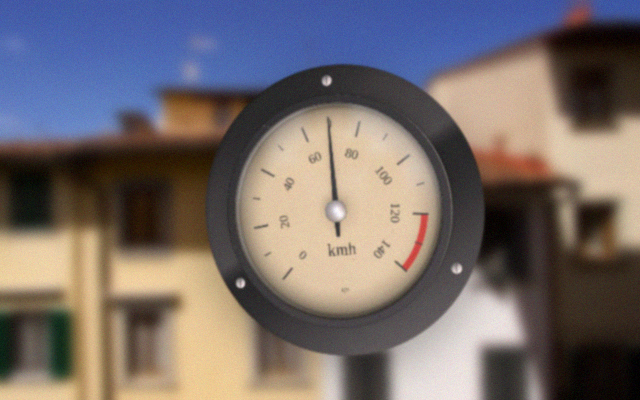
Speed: 70 km/h
